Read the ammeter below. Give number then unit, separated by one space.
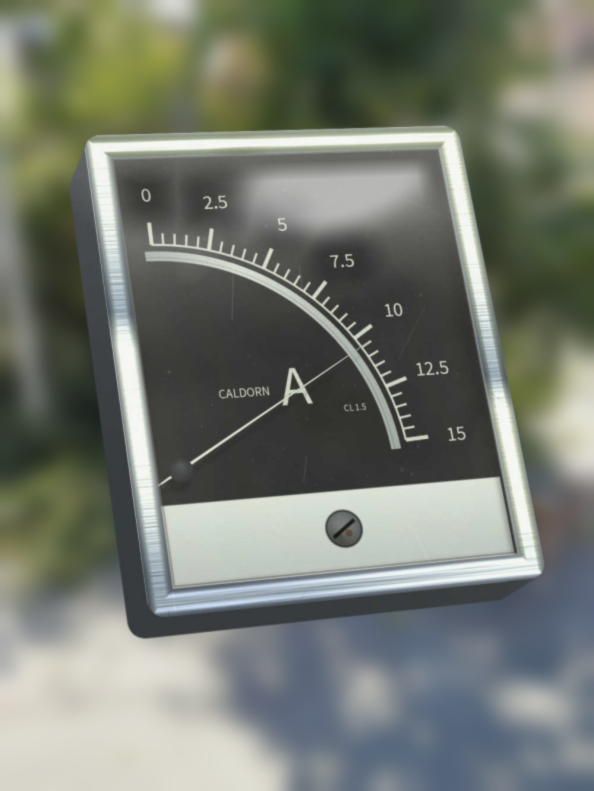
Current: 10.5 A
